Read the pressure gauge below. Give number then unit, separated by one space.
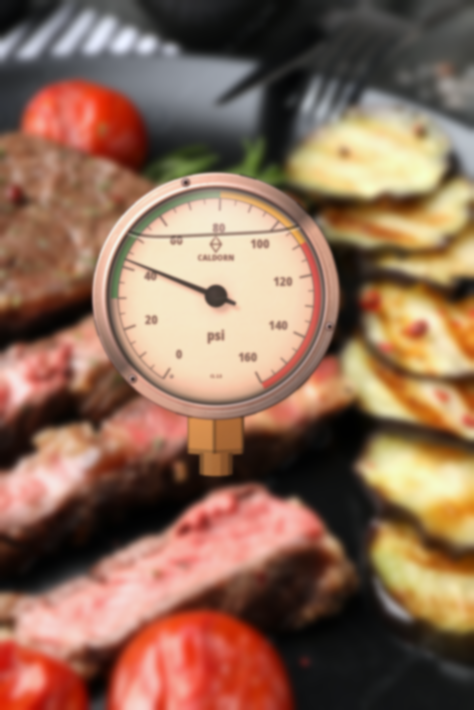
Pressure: 42.5 psi
